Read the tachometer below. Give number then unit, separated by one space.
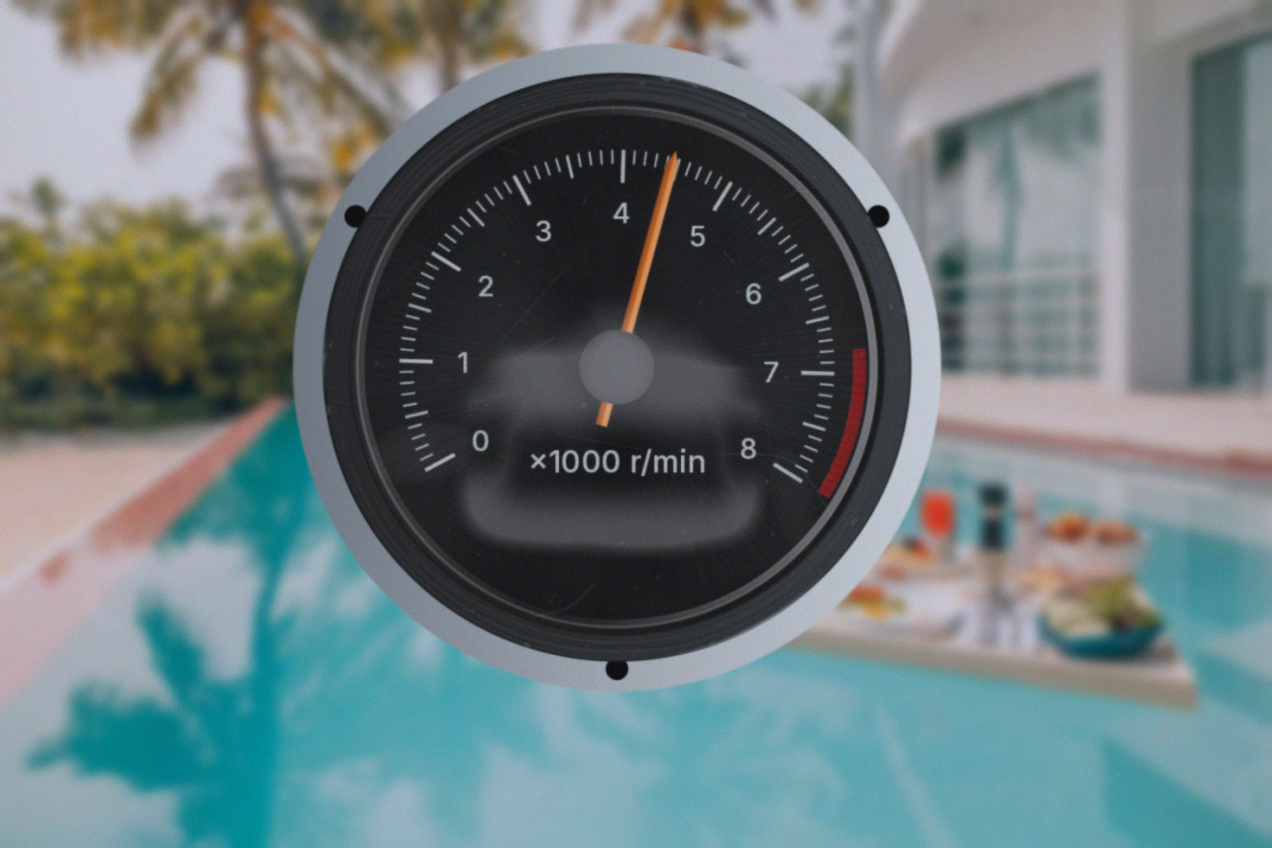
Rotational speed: 4450 rpm
